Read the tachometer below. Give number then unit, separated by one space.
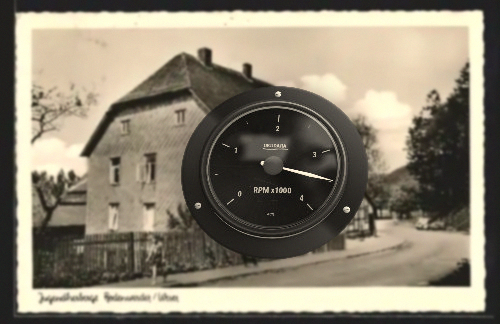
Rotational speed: 3500 rpm
